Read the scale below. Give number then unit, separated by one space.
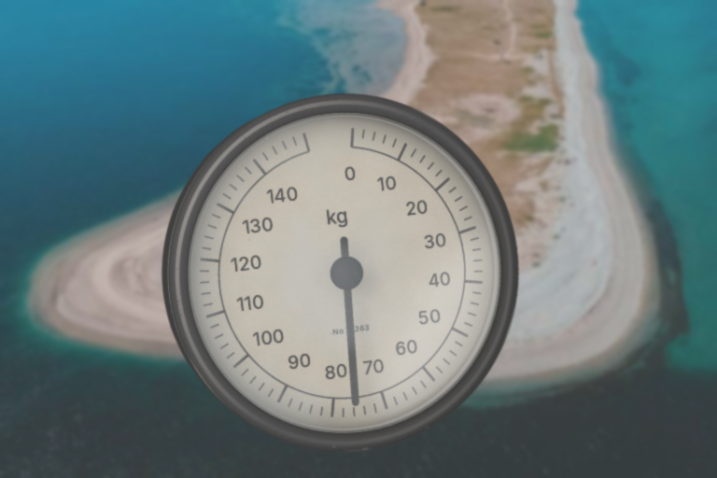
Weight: 76 kg
